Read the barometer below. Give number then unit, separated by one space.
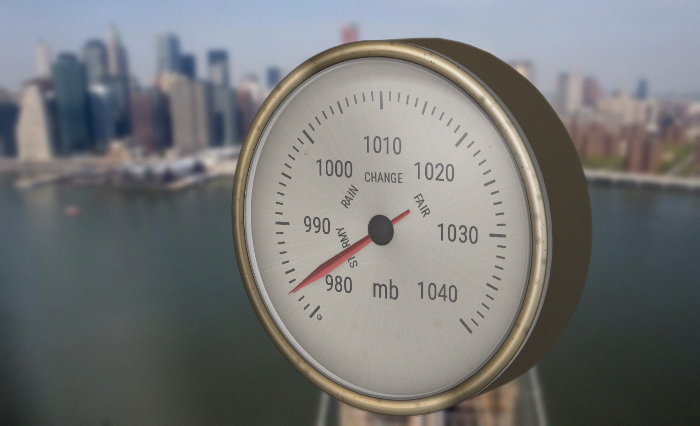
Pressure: 983 mbar
